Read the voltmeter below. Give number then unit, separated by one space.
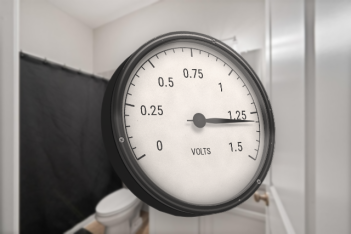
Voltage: 1.3 V
